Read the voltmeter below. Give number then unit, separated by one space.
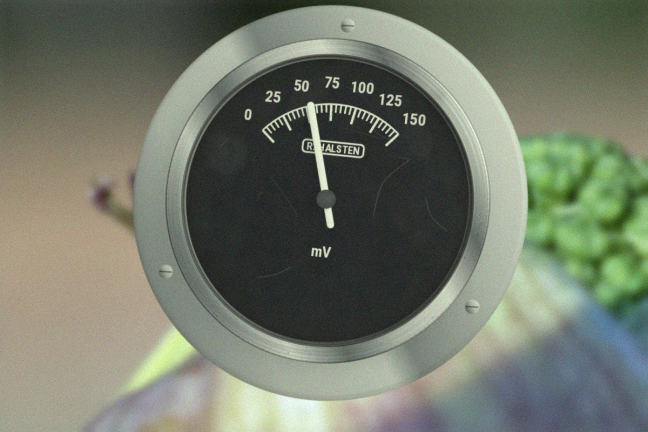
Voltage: 55 mV
